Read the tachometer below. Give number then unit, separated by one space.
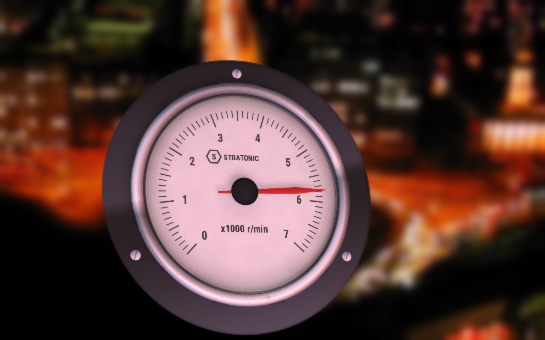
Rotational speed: 5800 rpm
